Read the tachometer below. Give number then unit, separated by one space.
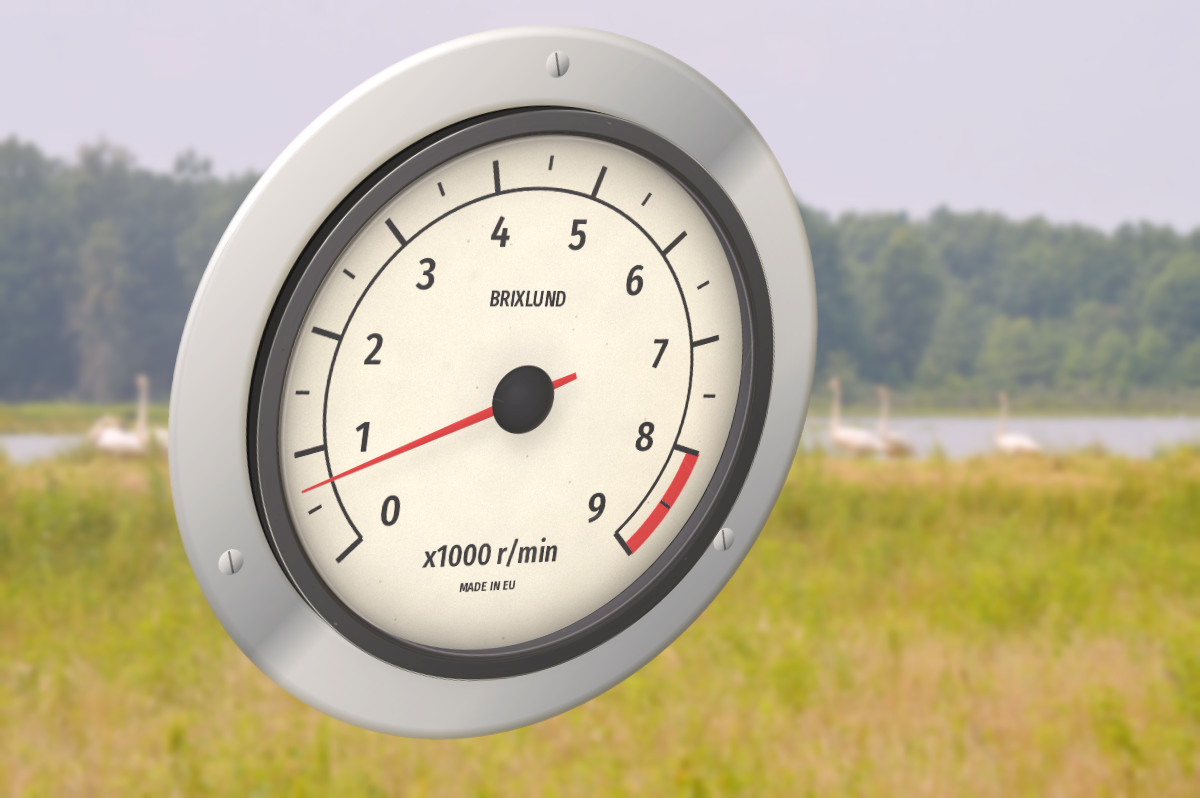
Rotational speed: 750 rpm
